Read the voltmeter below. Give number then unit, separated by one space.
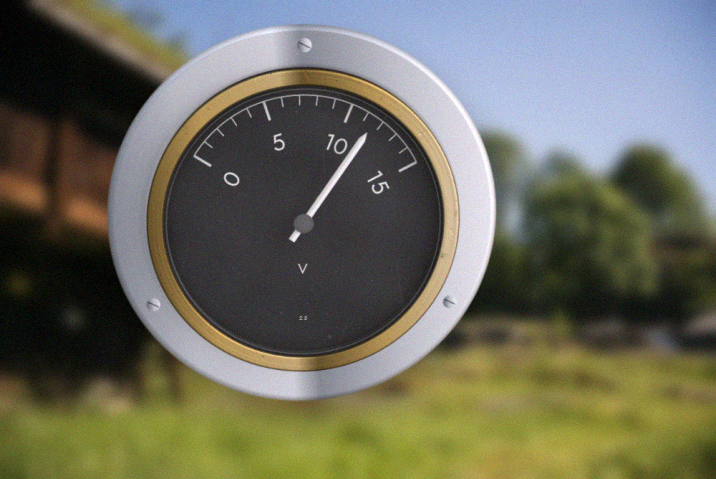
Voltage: 11.5 V
